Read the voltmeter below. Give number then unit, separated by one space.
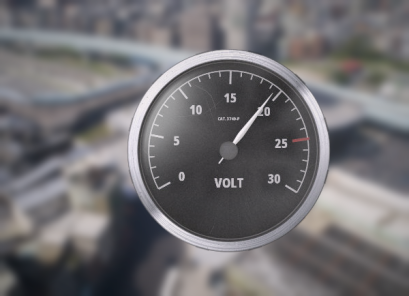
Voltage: 19.5 V
